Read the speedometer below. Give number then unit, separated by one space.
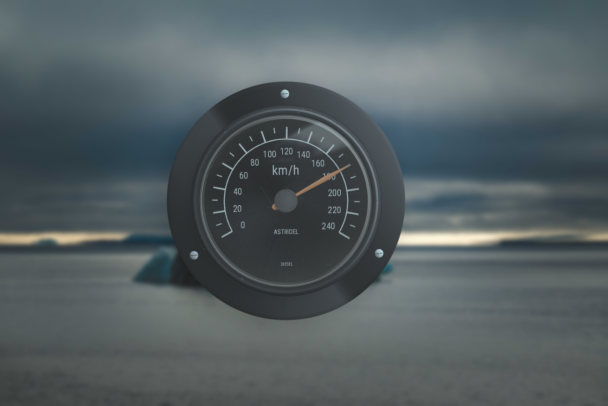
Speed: 180 km/h
